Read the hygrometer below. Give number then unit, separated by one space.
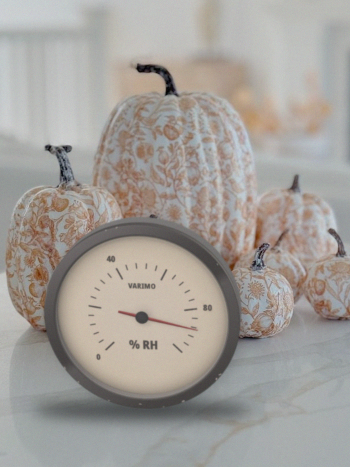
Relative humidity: 88 %
